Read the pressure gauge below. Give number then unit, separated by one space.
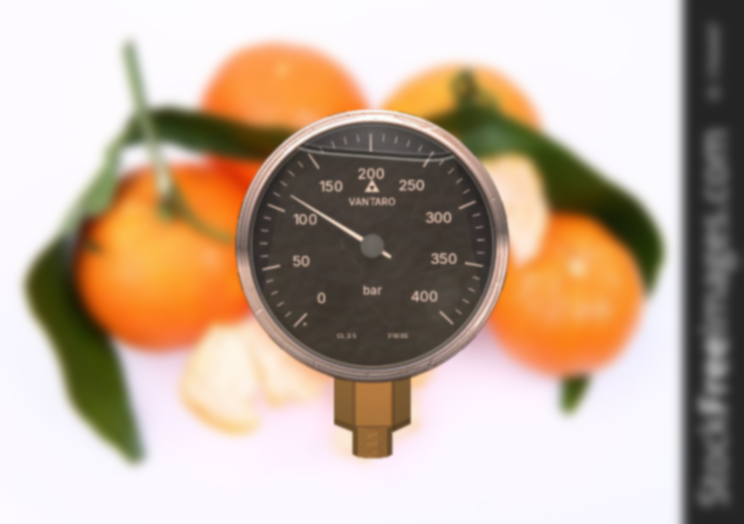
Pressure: 115 bar
